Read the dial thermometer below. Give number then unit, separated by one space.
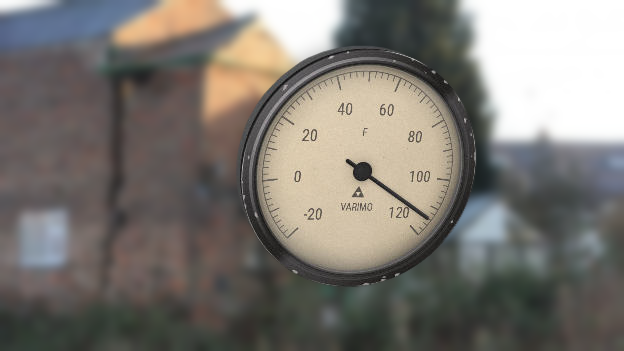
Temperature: 114 °F
